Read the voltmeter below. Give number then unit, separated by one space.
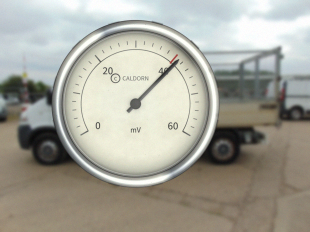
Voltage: 41 mV
